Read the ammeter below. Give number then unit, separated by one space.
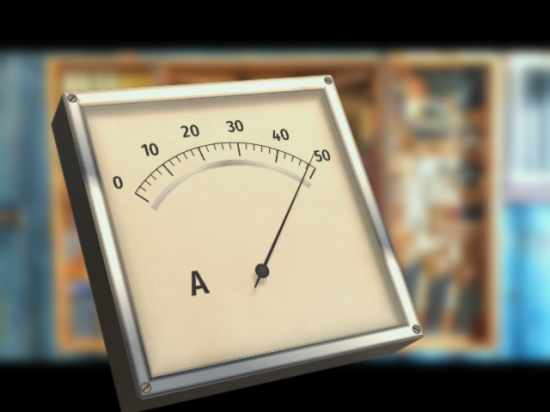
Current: 48 A
